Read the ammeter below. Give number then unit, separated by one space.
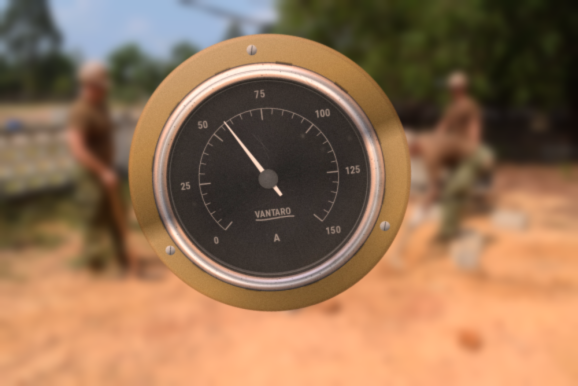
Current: 57.5 A
